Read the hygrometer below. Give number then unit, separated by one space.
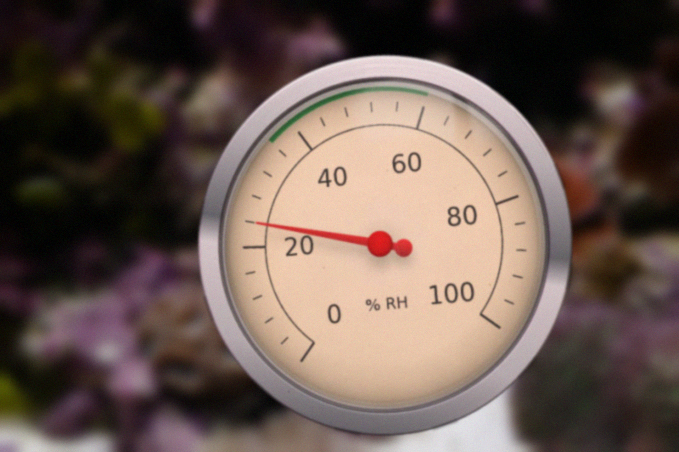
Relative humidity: 24 %
